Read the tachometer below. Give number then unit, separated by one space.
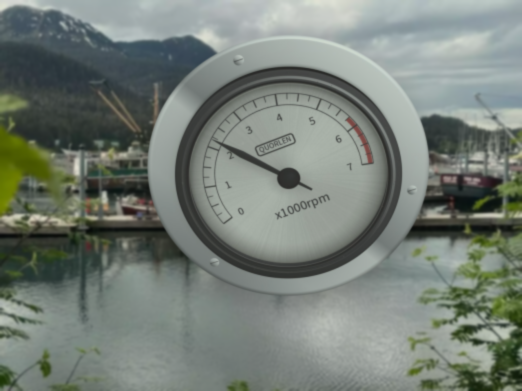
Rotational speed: 2250 rpm
